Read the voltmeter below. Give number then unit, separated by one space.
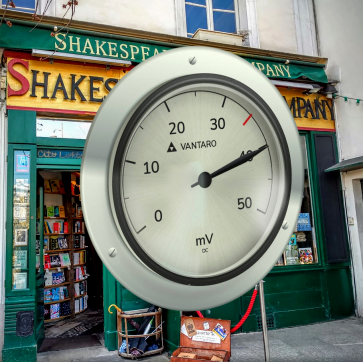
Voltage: 40 mV
